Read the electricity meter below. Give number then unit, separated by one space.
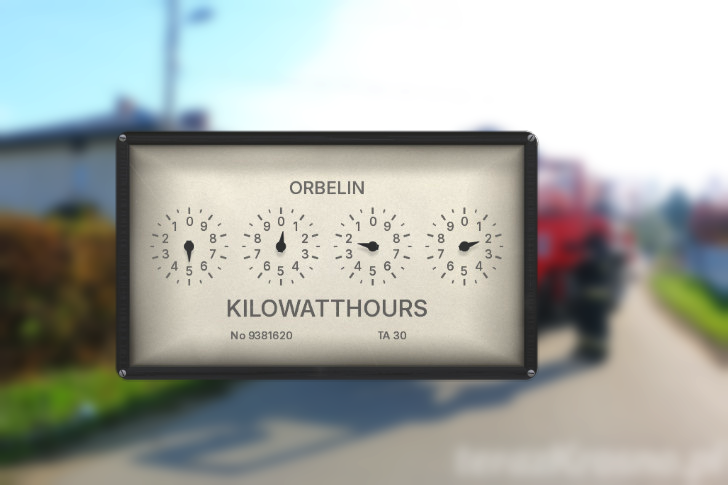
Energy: 5022 kWh
